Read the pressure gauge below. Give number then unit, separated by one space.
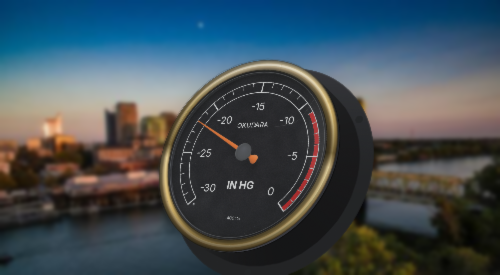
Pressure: -22 inHg
